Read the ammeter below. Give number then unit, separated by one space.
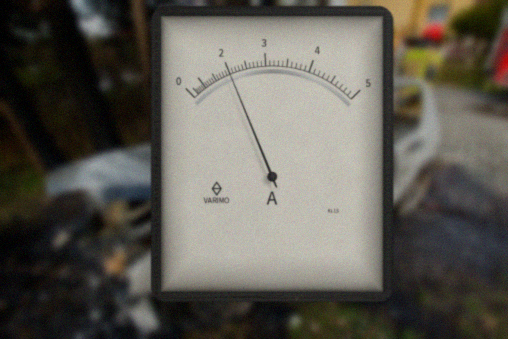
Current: 2 A
